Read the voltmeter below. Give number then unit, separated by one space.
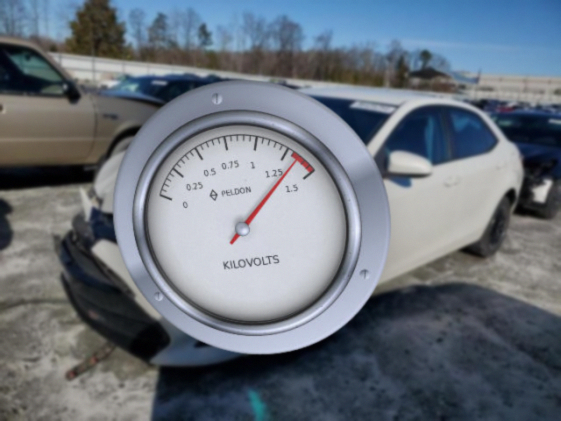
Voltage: 1.35 kV
